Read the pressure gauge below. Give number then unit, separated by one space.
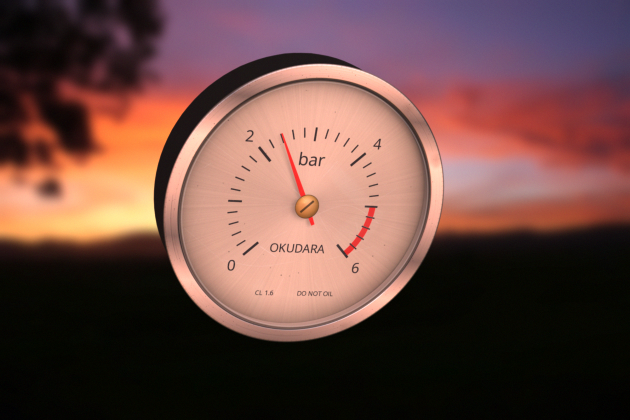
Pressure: 2.4 bar
